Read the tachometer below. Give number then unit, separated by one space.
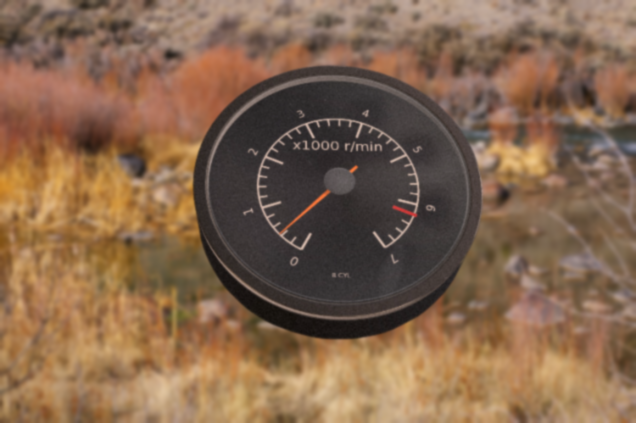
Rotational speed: 400 rpm
